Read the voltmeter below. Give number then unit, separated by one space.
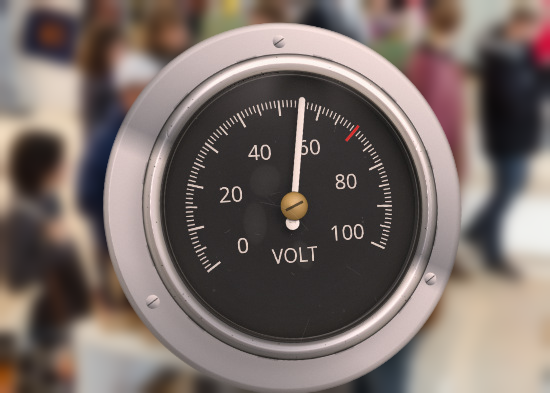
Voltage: 55 V
